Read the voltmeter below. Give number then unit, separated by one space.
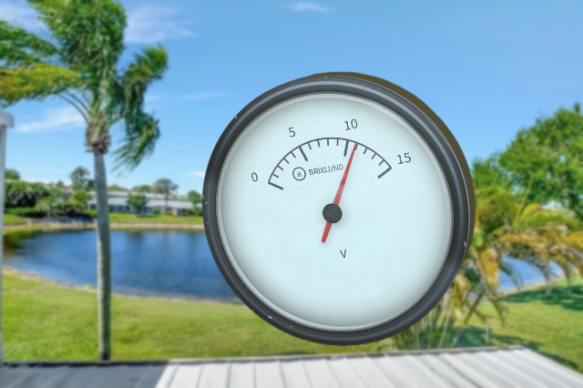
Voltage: 11 V
